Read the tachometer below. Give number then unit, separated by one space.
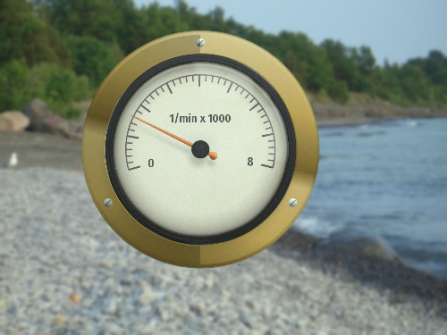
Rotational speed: 1600 rpm
